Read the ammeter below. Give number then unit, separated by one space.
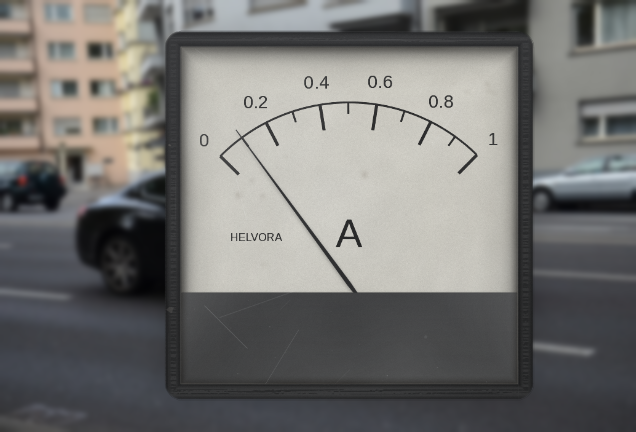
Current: 0.1 A
